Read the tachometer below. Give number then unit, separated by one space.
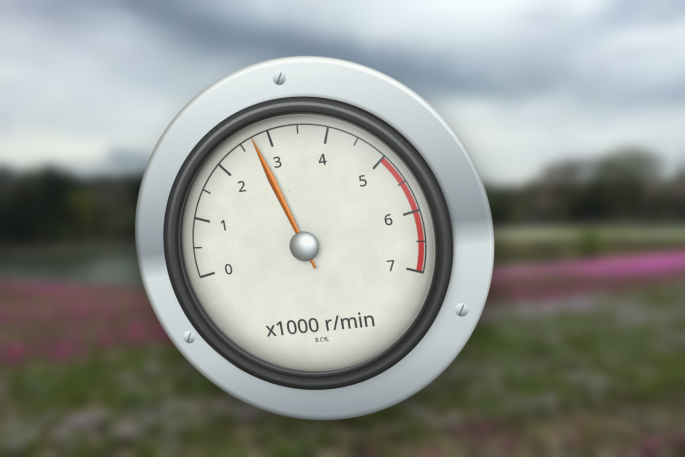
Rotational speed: 2750 rpm
